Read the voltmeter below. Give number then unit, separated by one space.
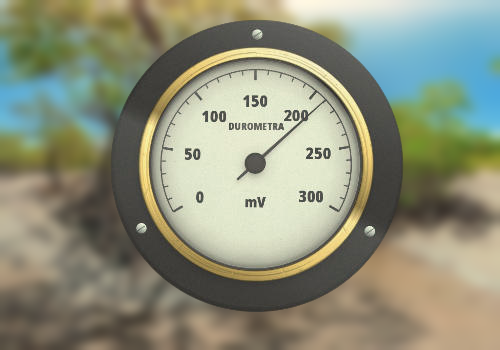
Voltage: 210 mV
